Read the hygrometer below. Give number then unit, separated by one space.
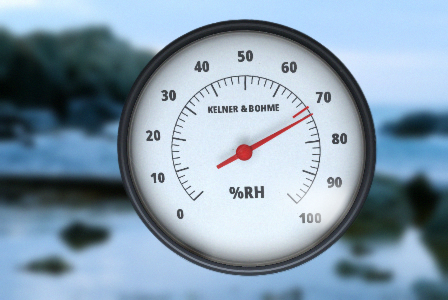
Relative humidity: 72 %
